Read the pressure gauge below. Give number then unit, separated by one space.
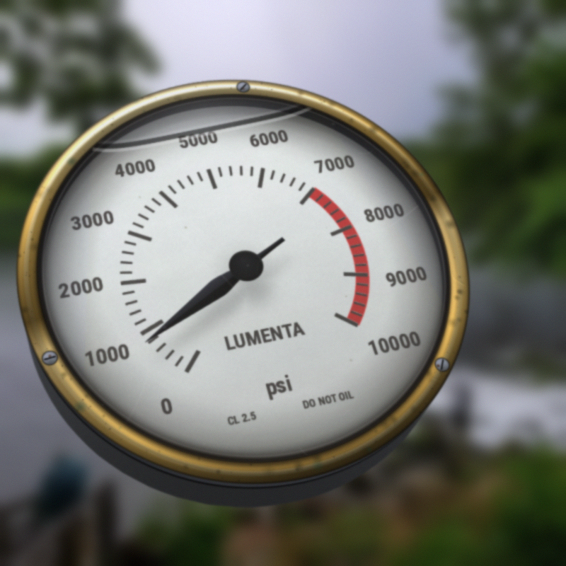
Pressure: 800 psi
